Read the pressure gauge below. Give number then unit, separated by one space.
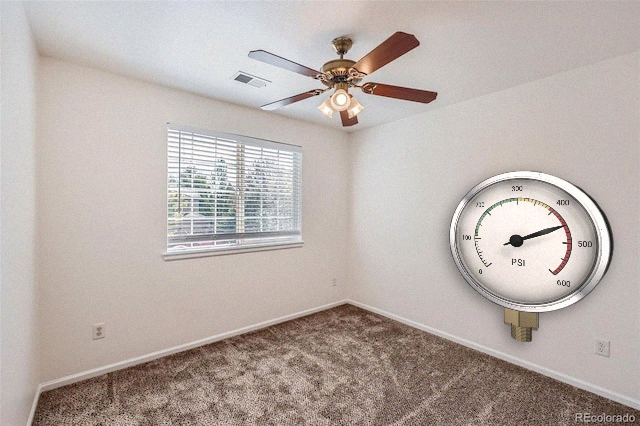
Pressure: 450 psi
